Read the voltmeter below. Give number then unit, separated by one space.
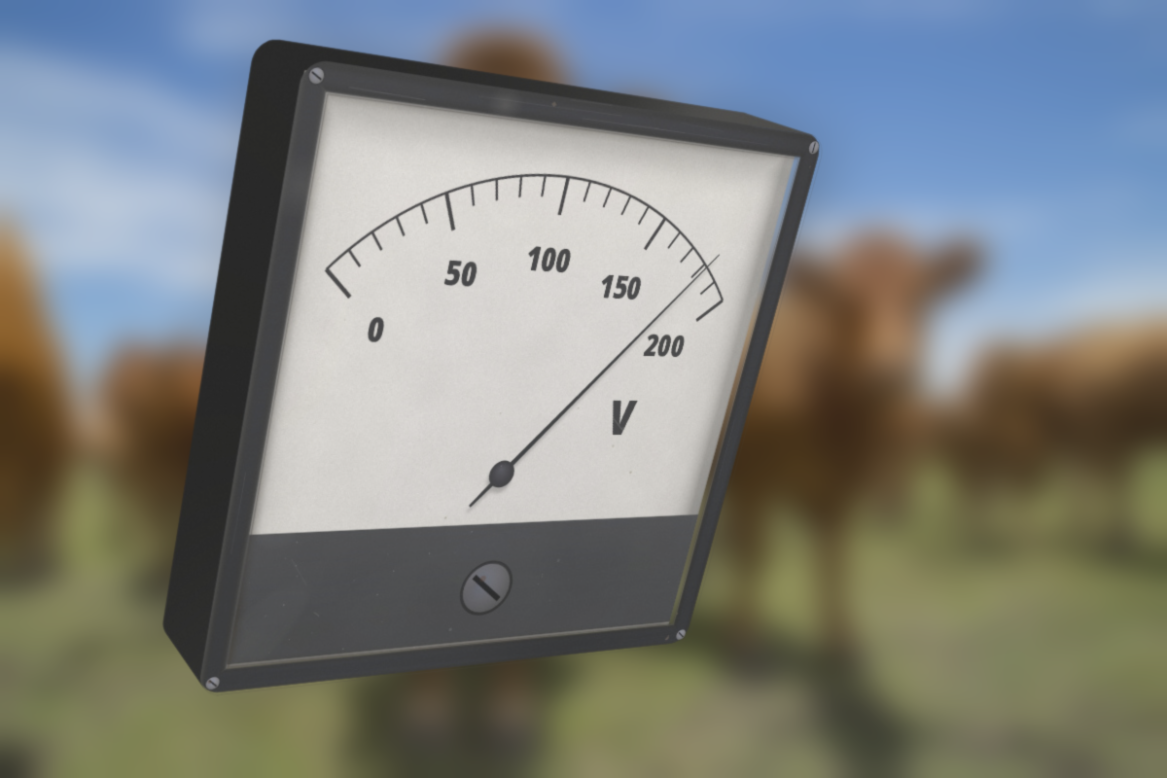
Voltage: 180 V
